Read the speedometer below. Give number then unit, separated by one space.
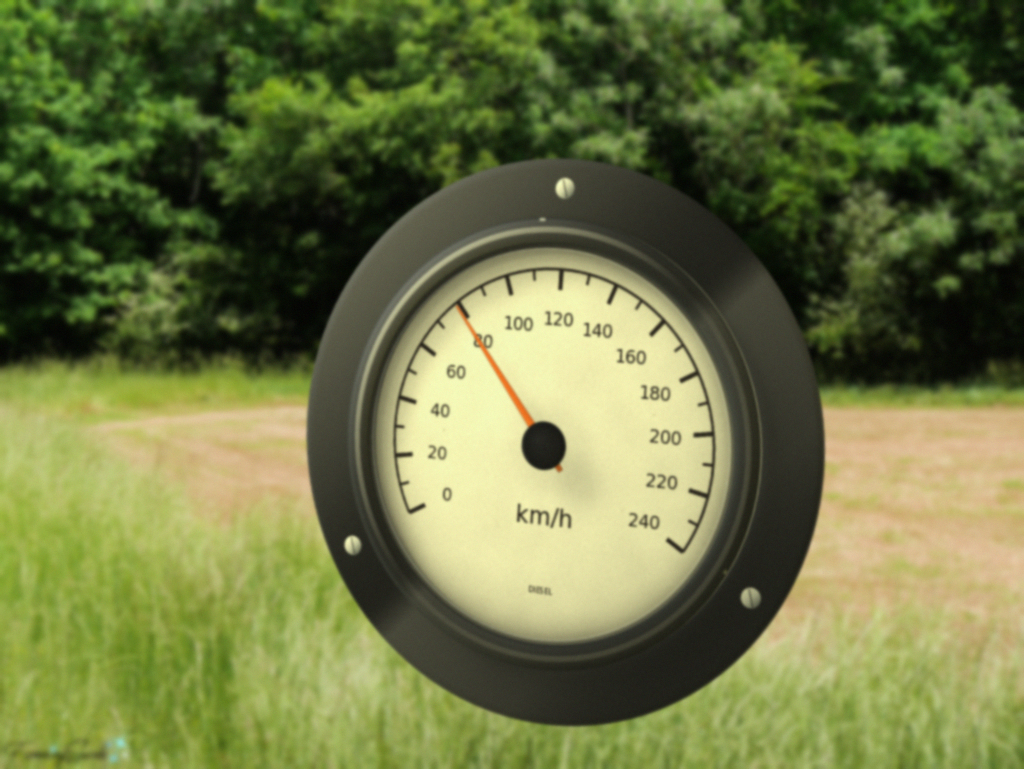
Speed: 80 km/h
